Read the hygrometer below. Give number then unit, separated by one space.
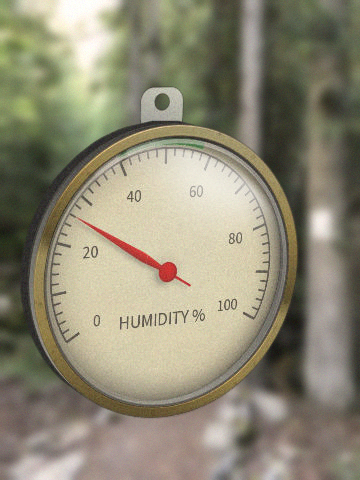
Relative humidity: 26 %
